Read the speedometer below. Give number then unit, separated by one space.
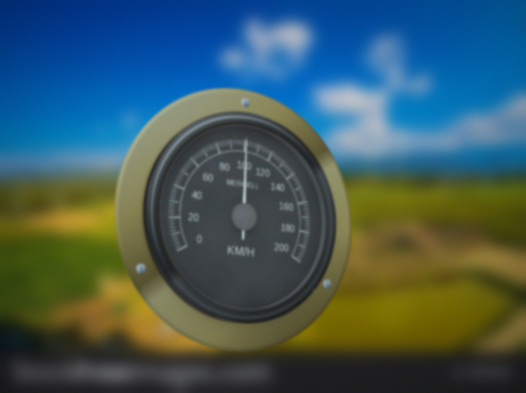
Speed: 100 km/h
